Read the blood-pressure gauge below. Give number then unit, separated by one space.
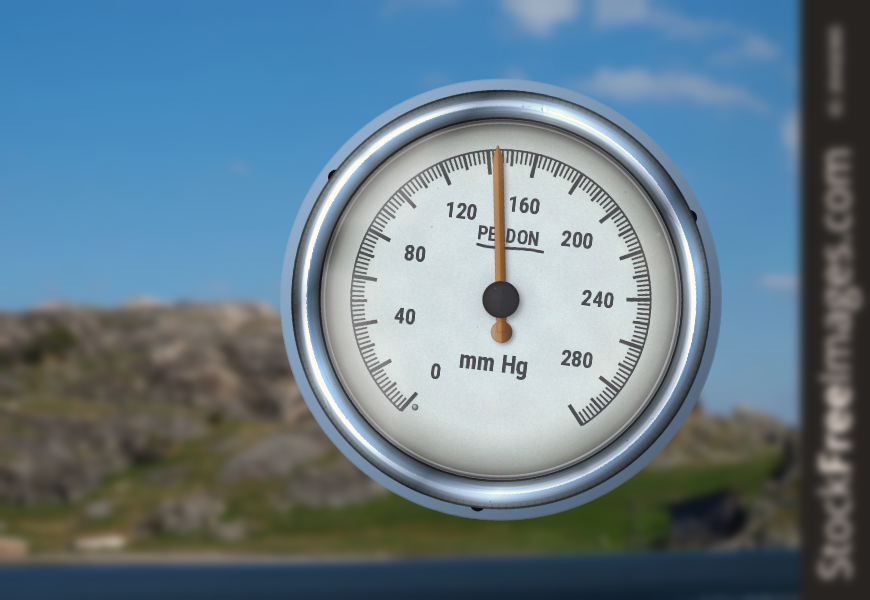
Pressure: 144 mmHg
